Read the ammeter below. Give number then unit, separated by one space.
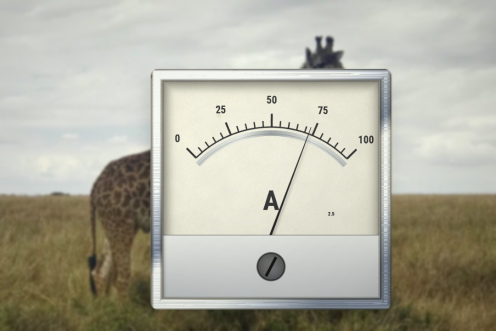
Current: 72.5 A
